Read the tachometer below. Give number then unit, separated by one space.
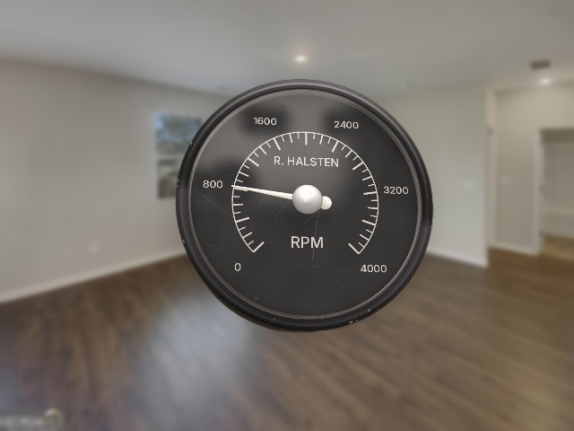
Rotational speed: 800 rpm
